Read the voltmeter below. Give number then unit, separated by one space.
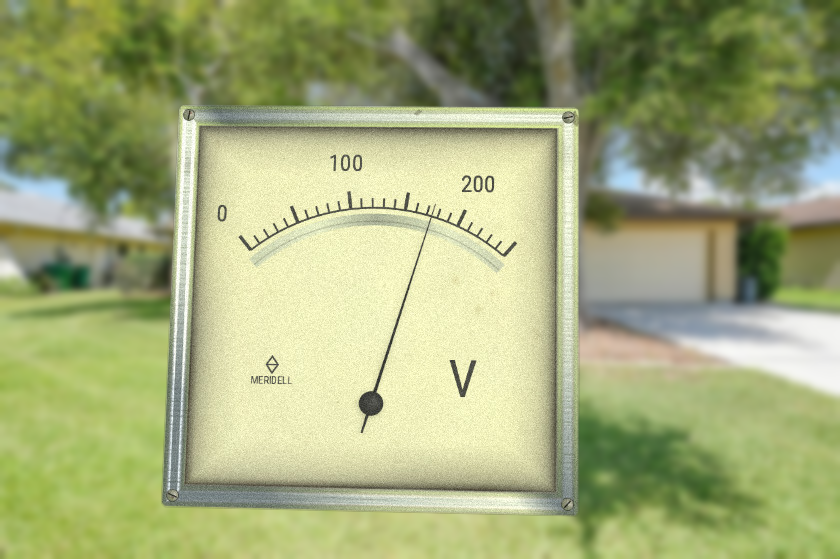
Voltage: 175 V
